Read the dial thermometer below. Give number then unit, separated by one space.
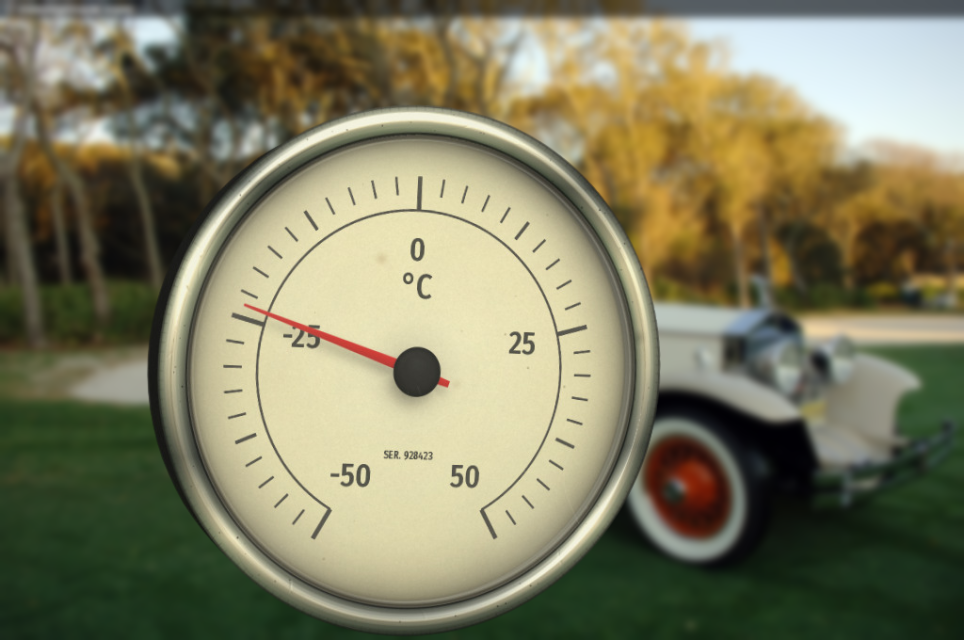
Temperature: -23.75 °C
